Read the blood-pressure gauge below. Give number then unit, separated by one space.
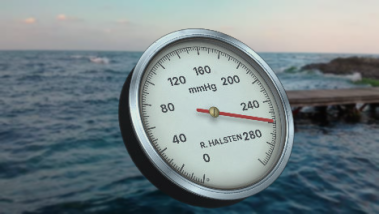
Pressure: 260 mmHg
